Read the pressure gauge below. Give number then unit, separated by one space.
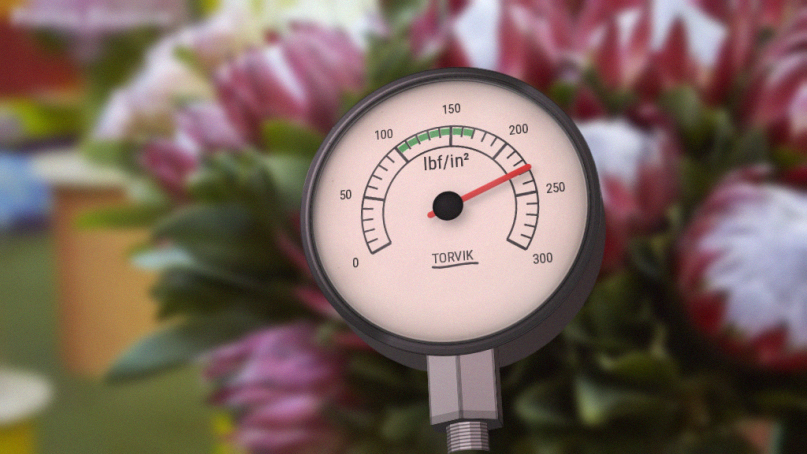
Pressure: 230 psi
